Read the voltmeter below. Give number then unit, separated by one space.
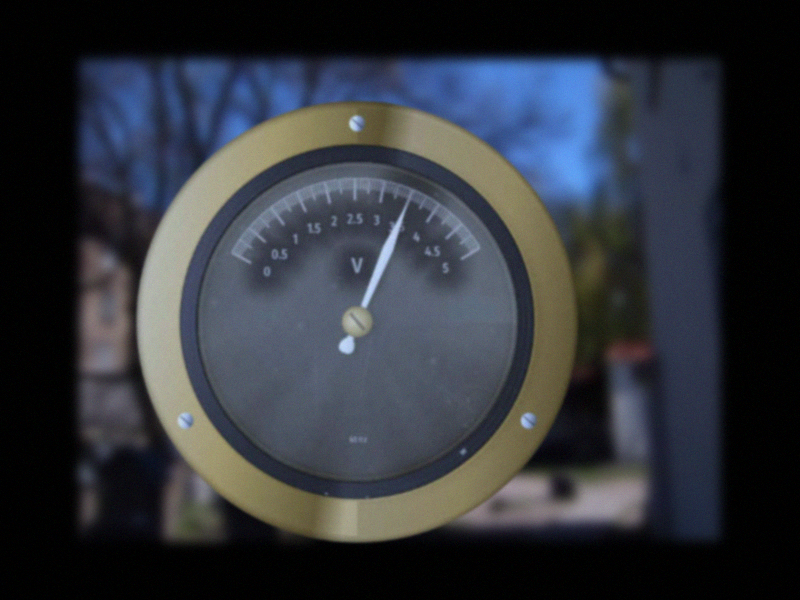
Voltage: 3.5 V
